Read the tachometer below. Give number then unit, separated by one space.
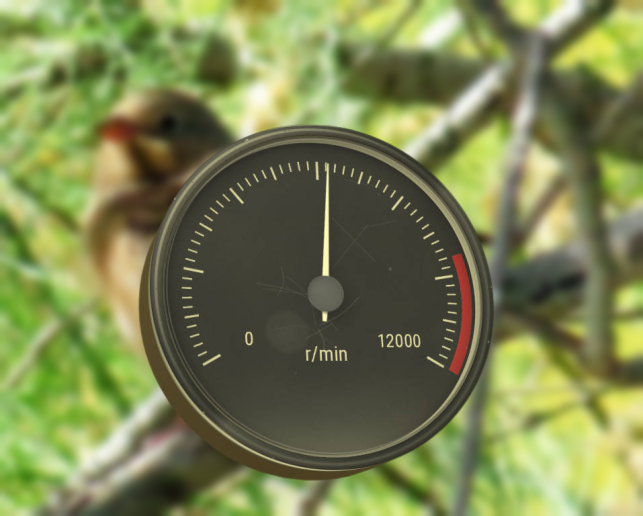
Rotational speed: 6200 rpm
